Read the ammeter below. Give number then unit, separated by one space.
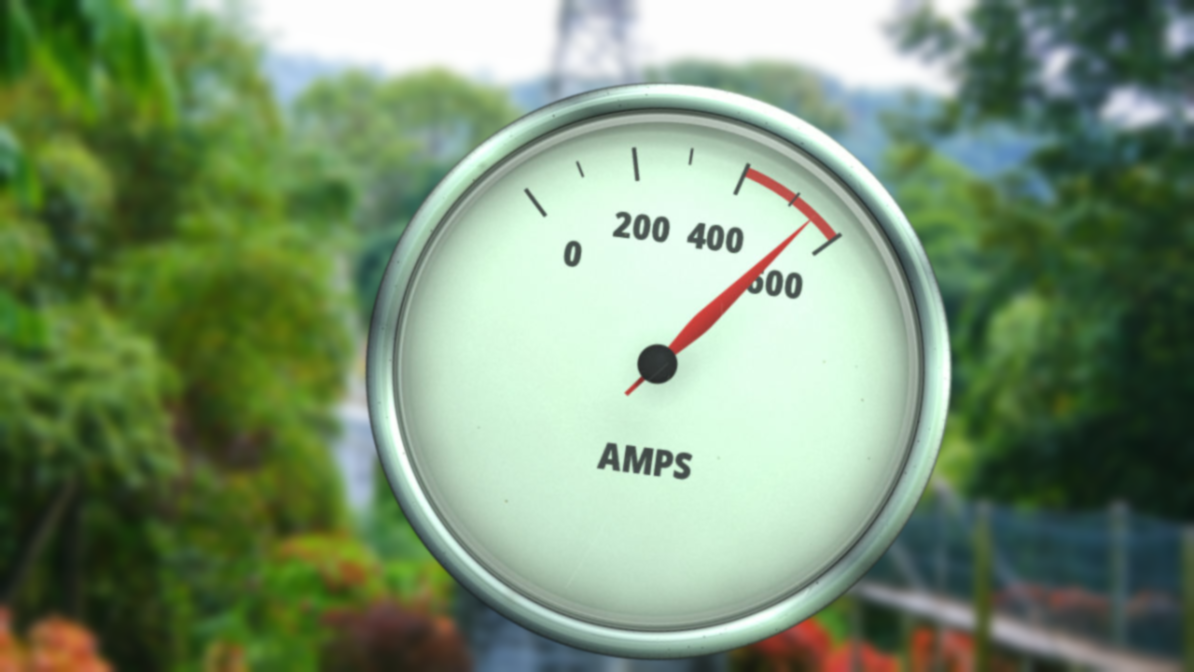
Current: 550 A
